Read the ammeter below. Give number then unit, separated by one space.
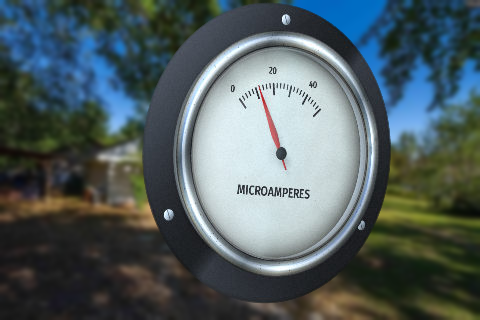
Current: 10 µA
